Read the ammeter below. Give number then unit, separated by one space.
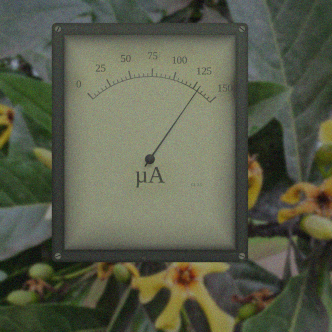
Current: 130 µA
